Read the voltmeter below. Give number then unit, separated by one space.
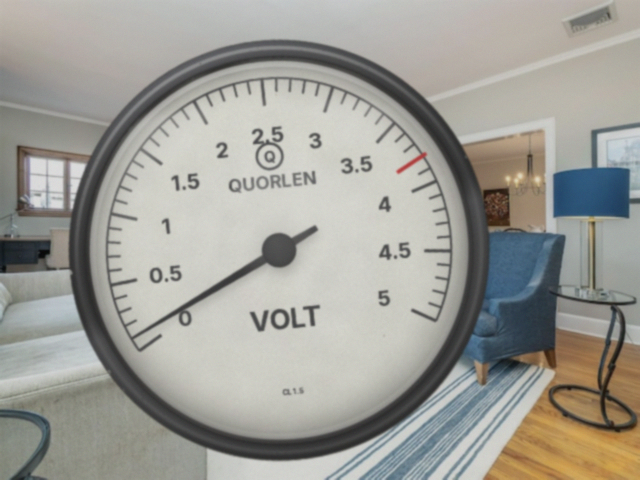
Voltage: 0.1 V
